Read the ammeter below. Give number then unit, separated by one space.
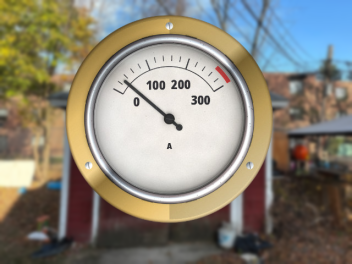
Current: 30 A
